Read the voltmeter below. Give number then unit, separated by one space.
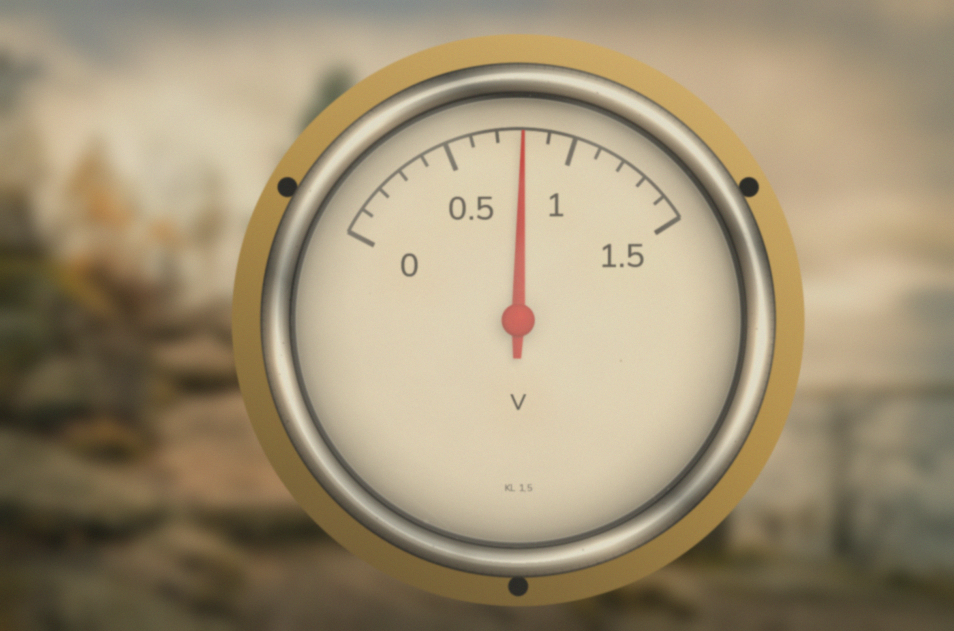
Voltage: 0.8 V
